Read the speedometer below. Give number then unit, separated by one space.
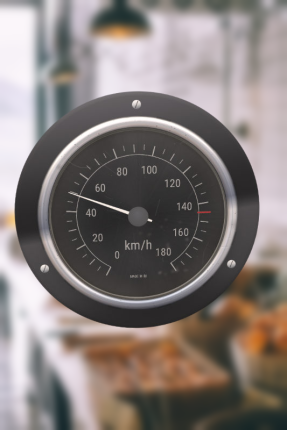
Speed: 50 km/h
